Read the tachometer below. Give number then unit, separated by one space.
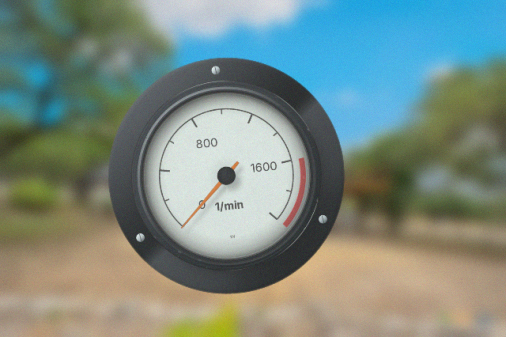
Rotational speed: 0 rpm
